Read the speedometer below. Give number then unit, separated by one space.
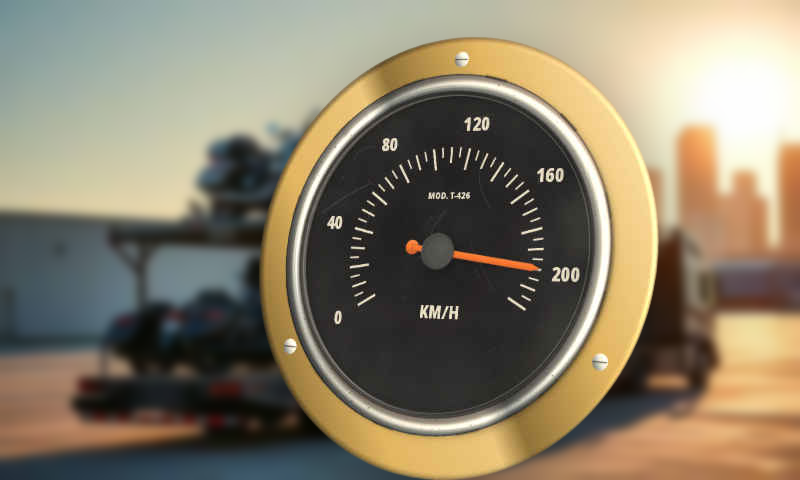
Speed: 200 km/h
